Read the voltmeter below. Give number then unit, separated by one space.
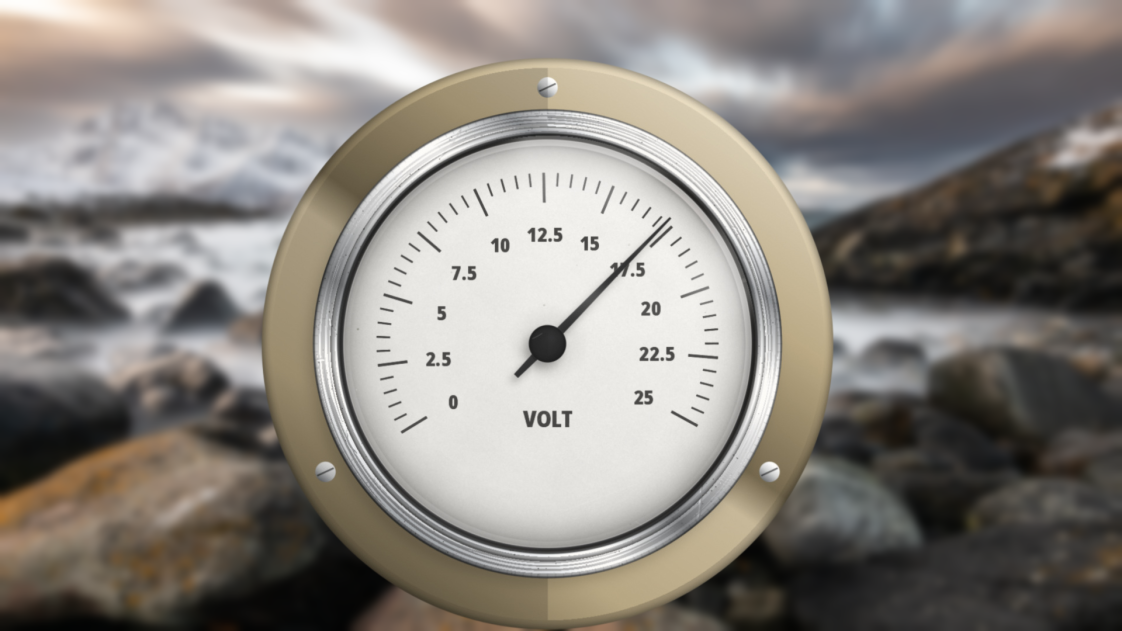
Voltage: 17.25 V
